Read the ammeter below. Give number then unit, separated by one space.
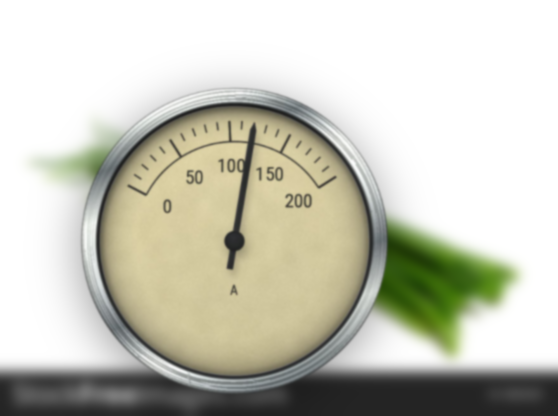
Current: 120 A
